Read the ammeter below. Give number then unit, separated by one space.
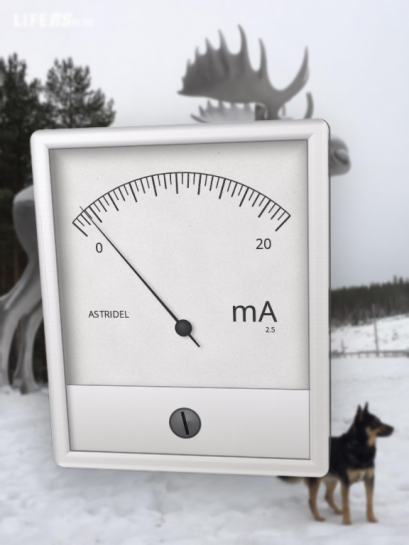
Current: 1.5 mA
